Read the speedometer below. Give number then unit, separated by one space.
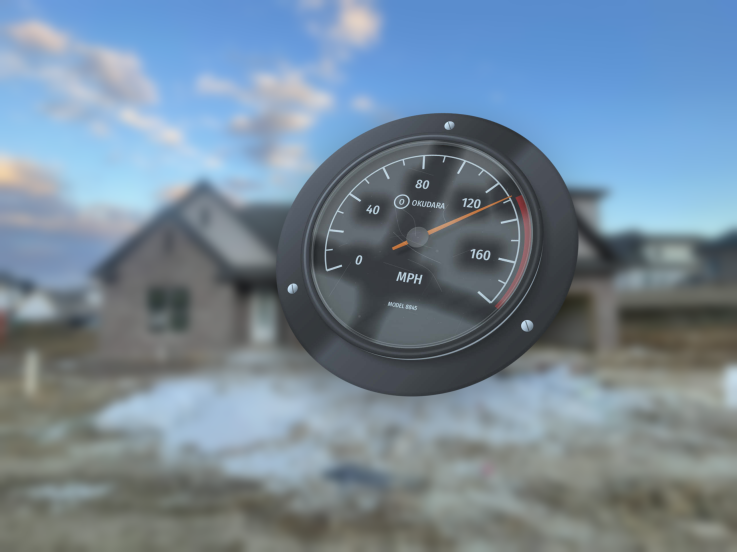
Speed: 130 mph
